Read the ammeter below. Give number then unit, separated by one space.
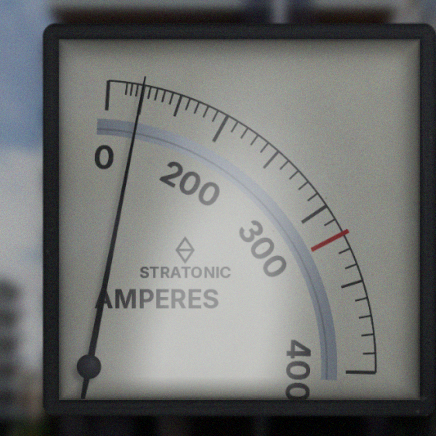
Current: 100 A
